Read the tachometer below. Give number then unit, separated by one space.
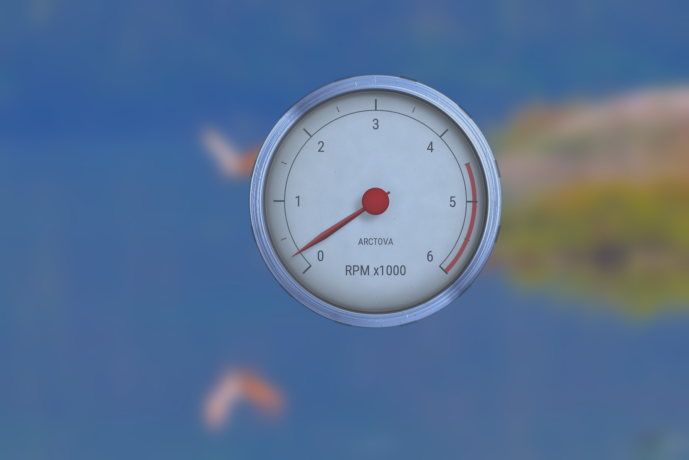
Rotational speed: 250 rpm
